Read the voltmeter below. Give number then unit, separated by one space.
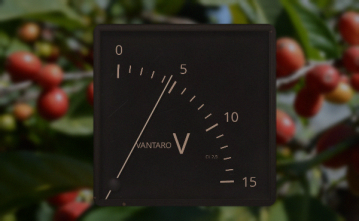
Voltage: 4.5 V
